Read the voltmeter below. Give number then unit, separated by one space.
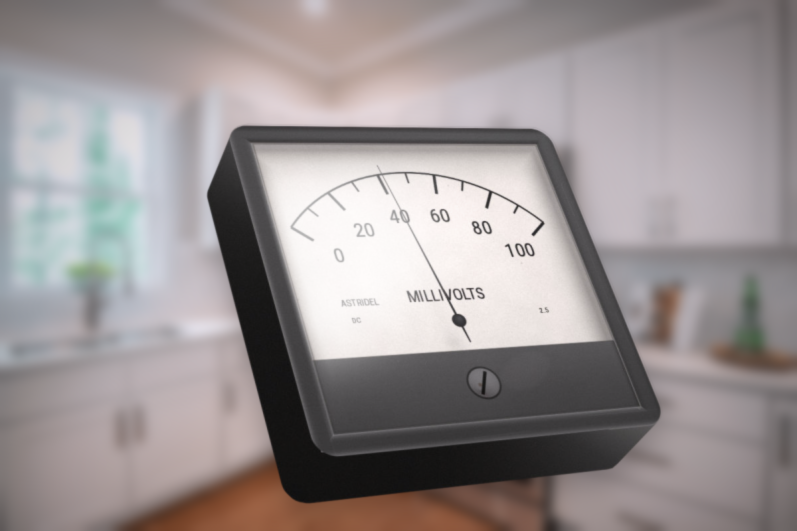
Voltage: 40 mV
